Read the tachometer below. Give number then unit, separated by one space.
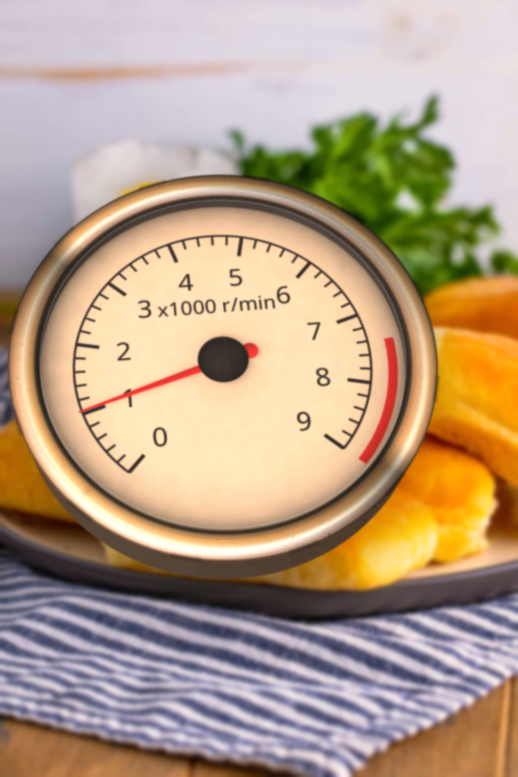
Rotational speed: 1000 rpm
